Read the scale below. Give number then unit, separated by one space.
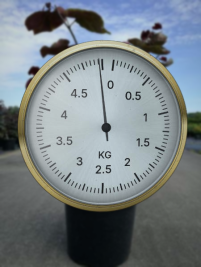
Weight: 4.95 kg
